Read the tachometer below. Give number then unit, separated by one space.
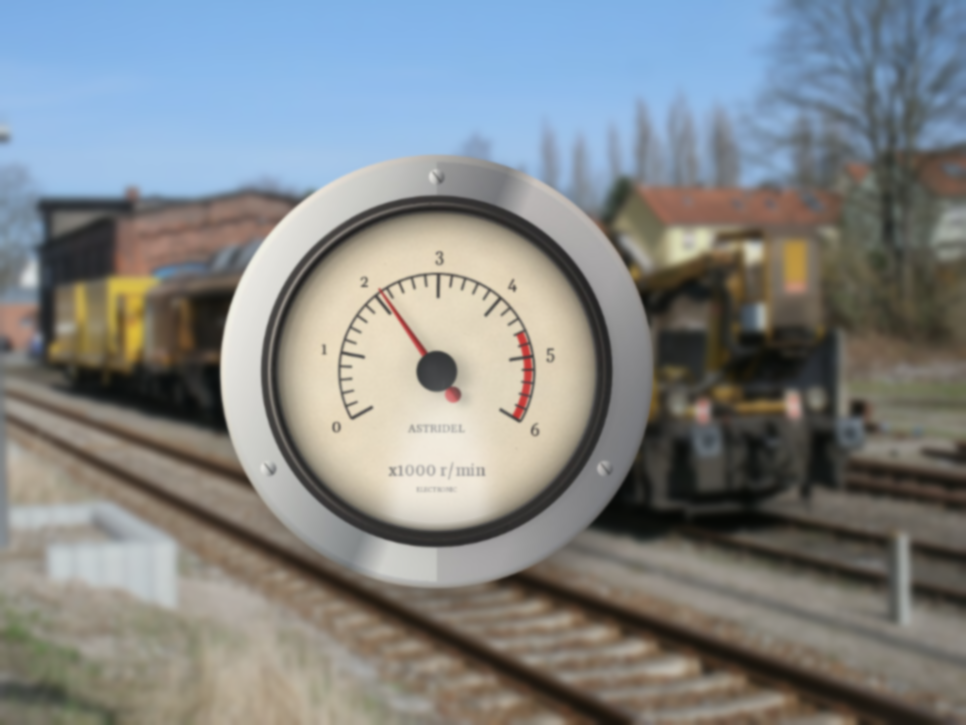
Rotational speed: 2100 rpm
